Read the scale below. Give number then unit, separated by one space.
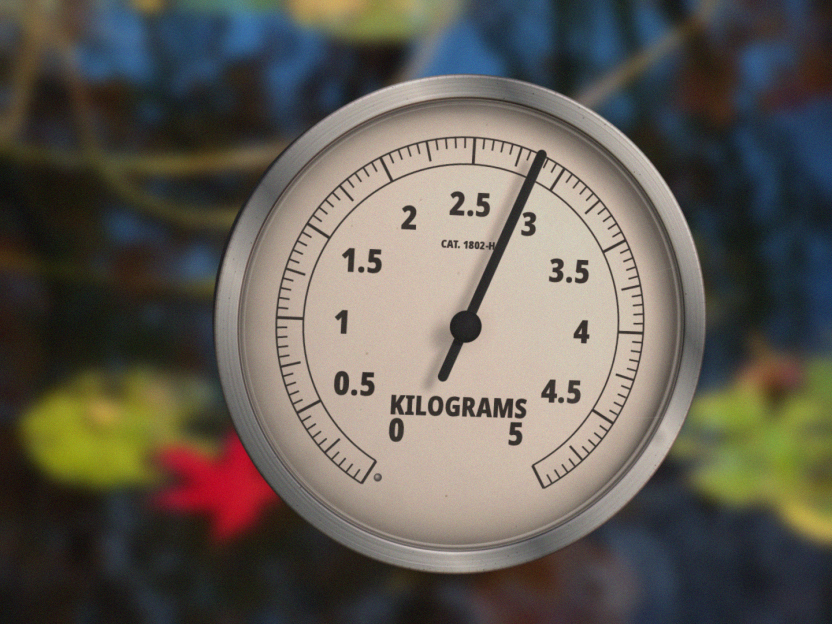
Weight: 2.85 kg
